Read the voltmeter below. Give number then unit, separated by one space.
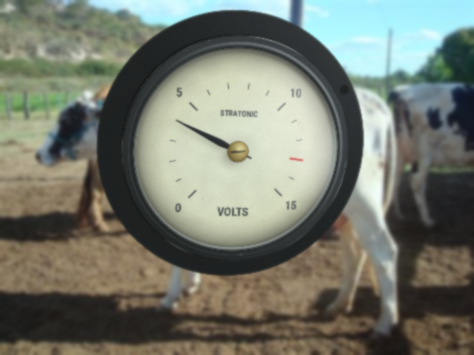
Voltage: 4 V
